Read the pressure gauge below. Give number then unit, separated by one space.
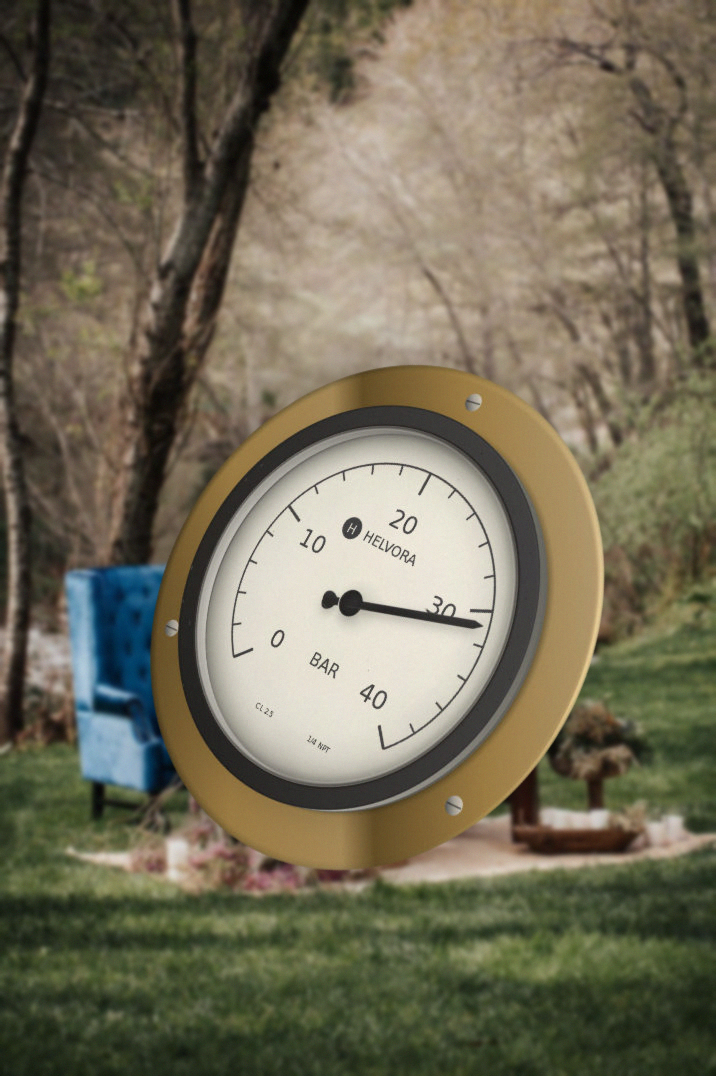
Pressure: 31 bar
